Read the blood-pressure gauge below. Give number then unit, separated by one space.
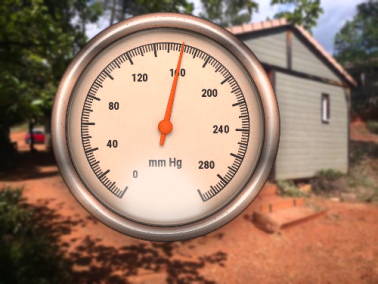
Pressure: 160 mmHg
